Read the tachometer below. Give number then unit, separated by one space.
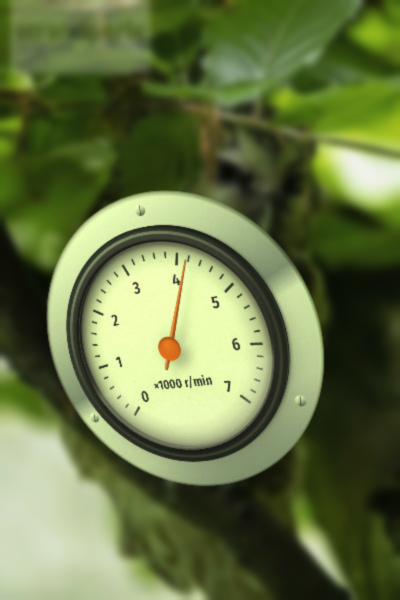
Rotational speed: 4200 rpm
